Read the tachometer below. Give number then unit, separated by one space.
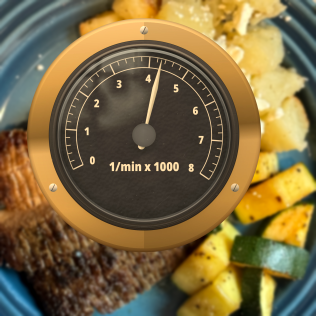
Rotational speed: 4300 rpm
